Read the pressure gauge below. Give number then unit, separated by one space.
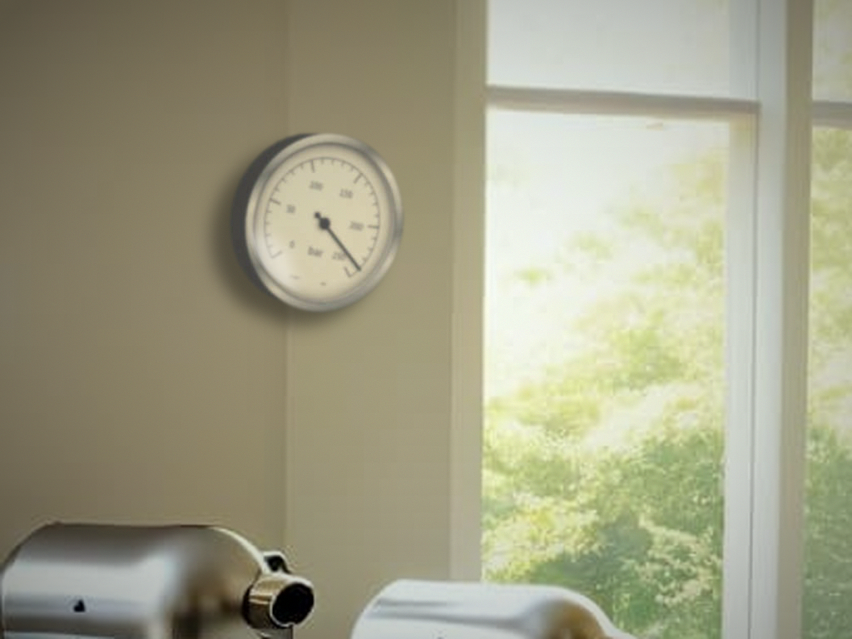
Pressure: 240 bar
